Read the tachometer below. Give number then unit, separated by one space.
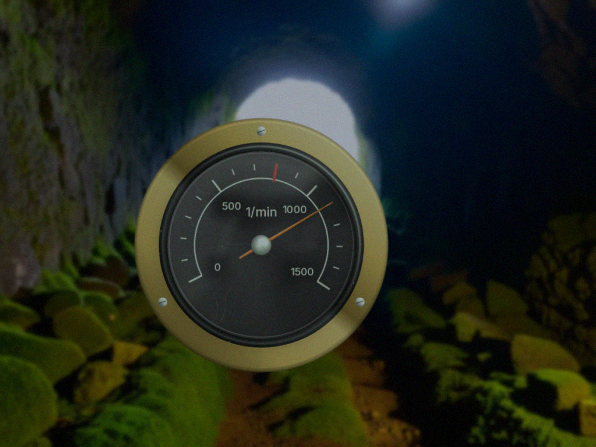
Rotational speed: 1100 rpm
